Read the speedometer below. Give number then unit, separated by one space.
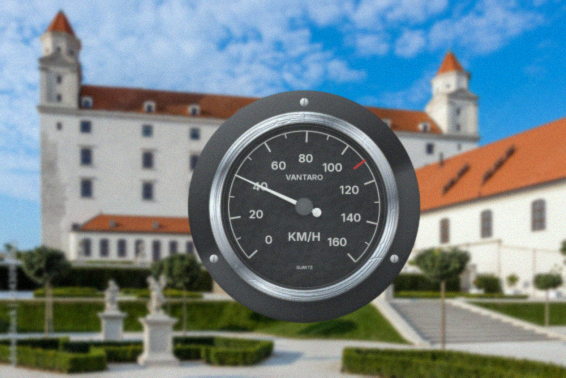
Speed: 40 km/h
